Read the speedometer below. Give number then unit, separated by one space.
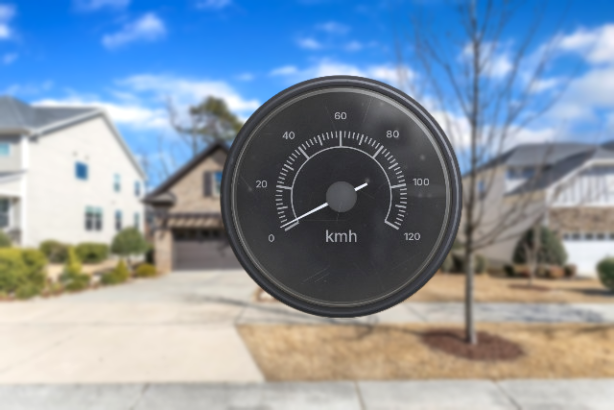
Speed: 2 km/h
